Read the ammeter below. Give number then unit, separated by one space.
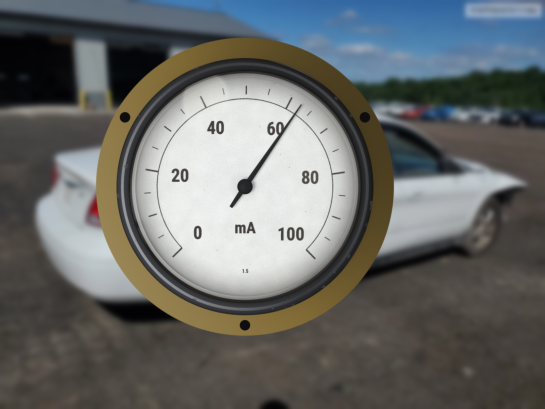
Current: 62.5 mA
